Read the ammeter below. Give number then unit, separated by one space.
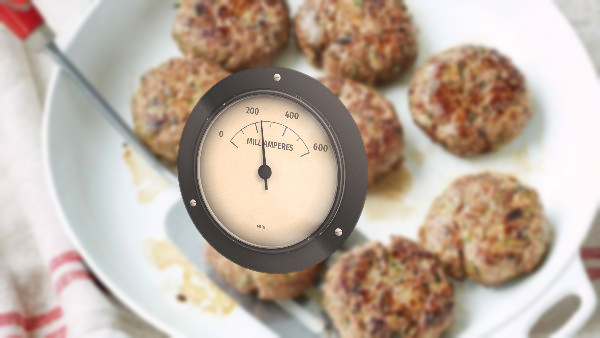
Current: 250 mA
